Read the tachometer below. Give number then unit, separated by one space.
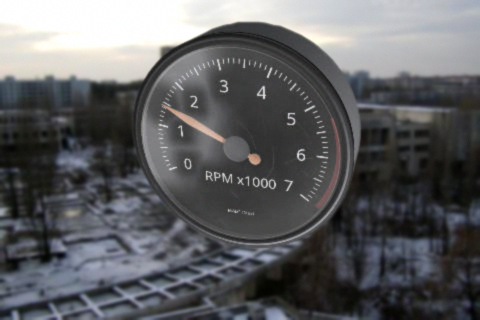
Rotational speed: 1500 rpm
